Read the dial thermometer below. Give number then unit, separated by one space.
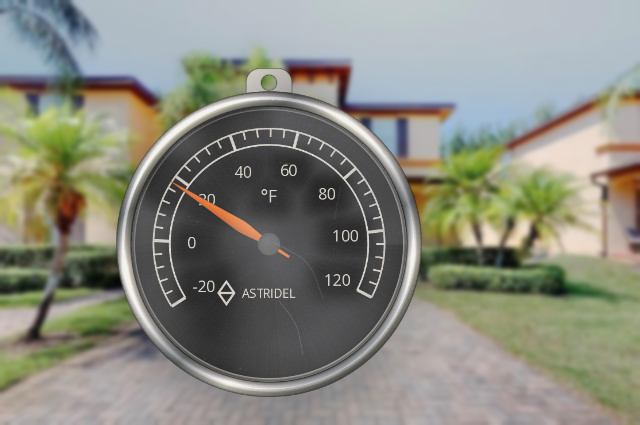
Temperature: 18 °F
